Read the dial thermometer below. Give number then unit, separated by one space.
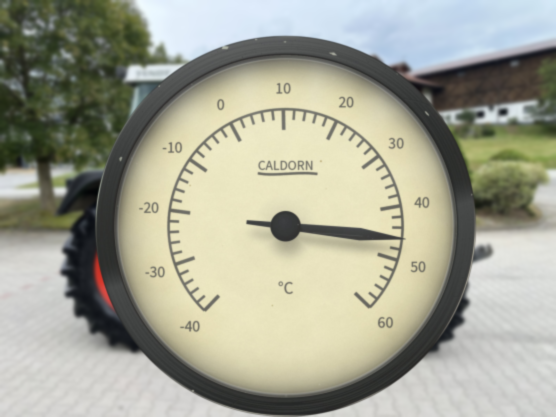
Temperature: 46 °C
